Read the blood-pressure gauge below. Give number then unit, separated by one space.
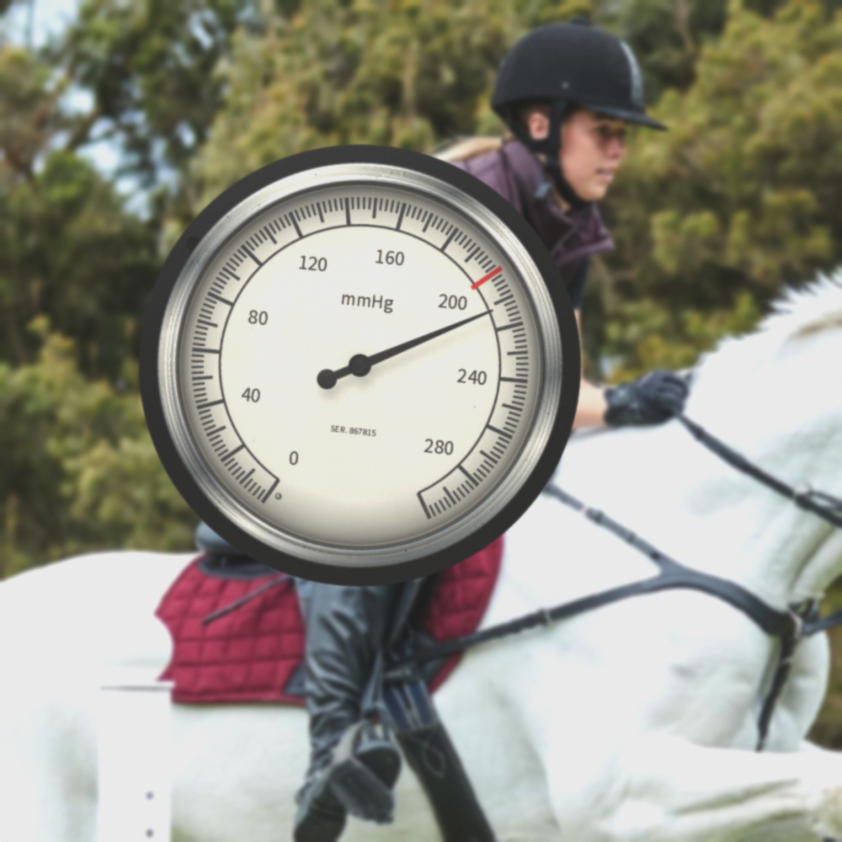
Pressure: 212 mmHg
